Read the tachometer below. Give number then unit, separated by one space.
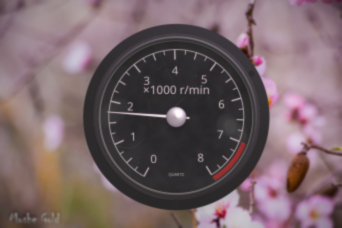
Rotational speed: 1750 rpm
